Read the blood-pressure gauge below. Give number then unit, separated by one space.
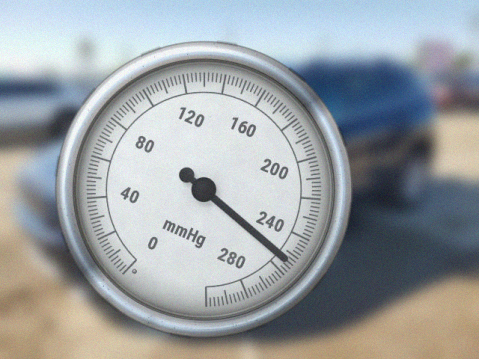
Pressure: 254 mmHg
